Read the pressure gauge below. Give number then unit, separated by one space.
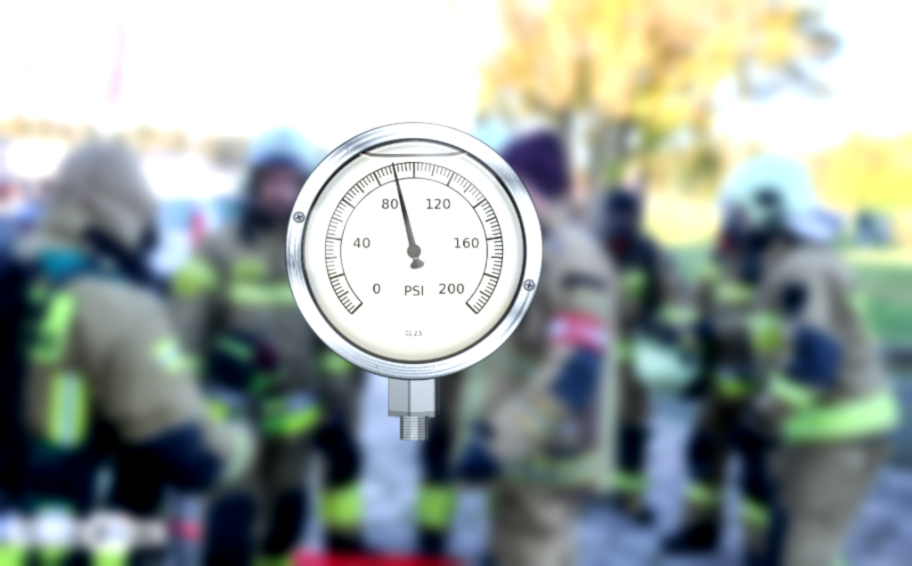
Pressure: 90 psi
